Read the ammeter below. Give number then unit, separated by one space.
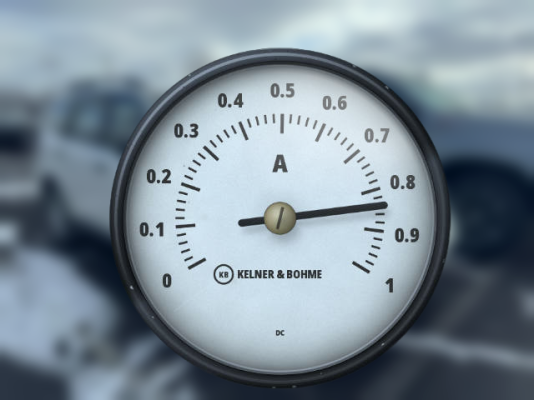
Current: 0.84 A
